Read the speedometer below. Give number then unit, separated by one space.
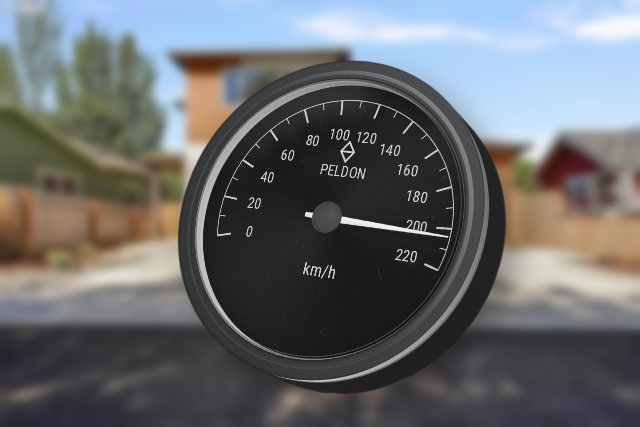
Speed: 205 km/h
